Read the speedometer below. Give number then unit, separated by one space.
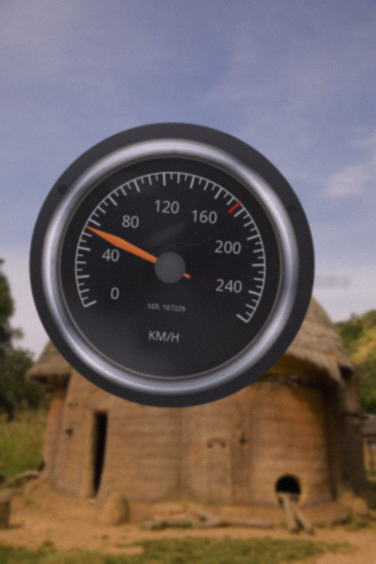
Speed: 55 km/h
